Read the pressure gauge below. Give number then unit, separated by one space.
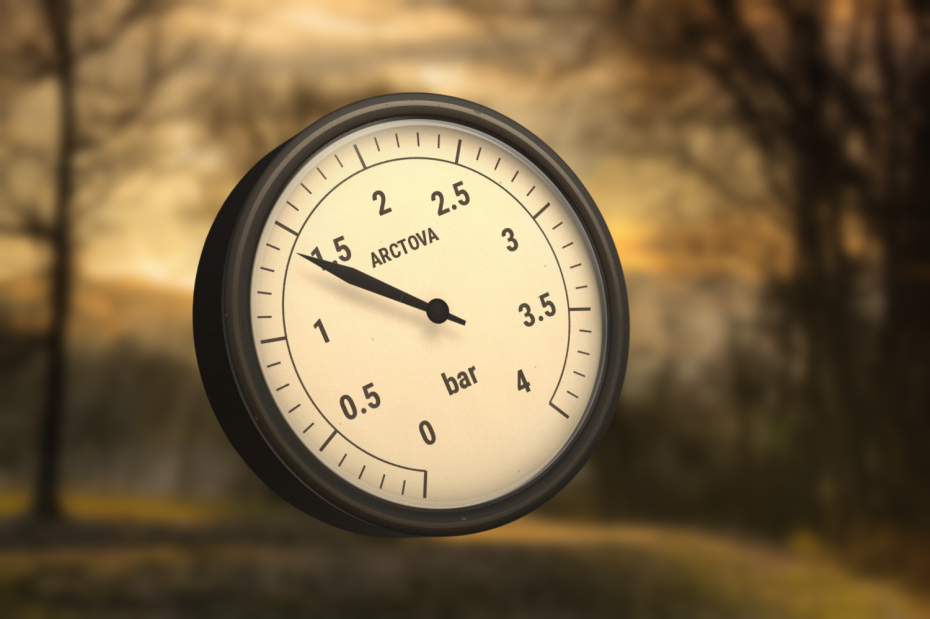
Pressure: 1.4 bar
